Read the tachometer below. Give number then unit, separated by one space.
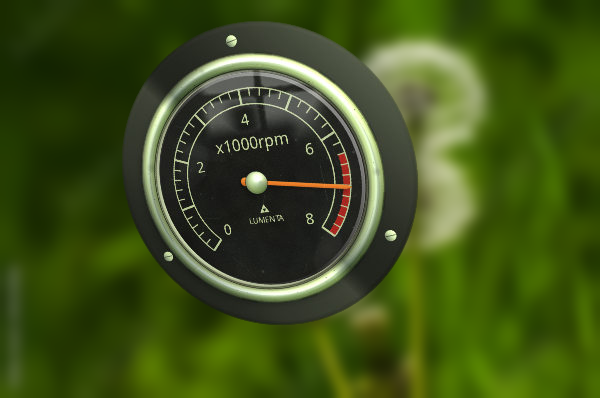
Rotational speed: 7000 rpm
